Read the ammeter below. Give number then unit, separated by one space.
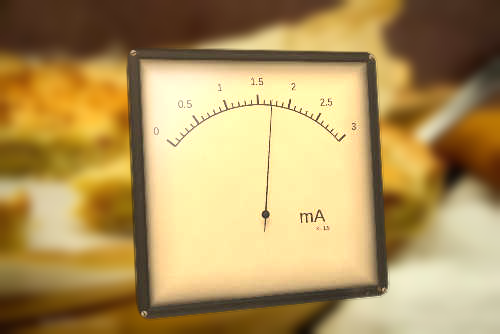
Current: 1.7 mA
